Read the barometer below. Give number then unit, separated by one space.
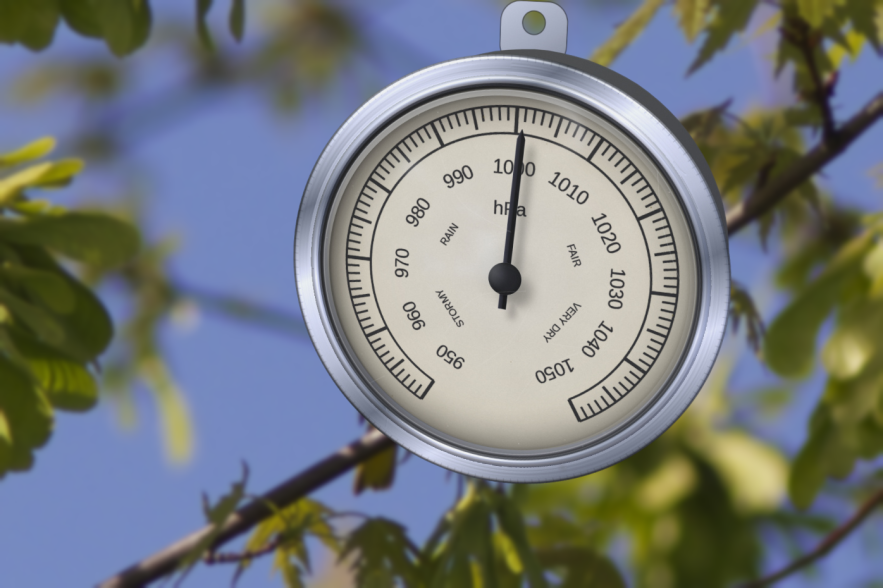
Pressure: 1001 hPa
